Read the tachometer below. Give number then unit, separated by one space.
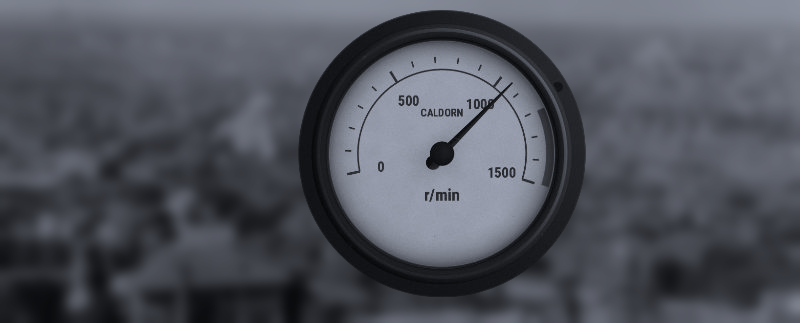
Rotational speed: 1050 rpm
